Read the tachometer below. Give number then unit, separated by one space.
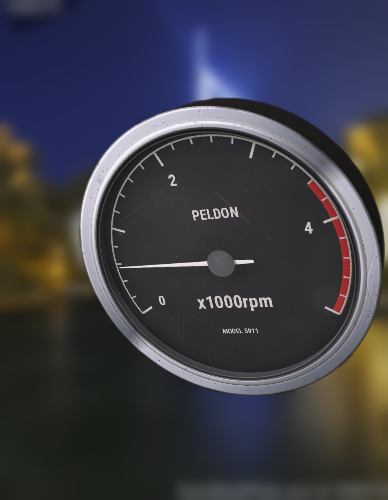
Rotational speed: 600 rpm
